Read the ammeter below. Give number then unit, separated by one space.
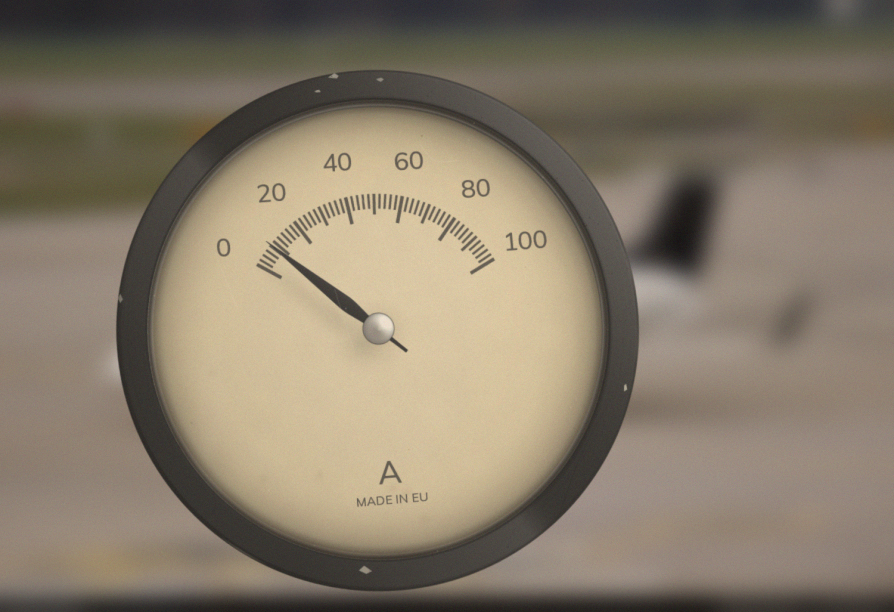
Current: 8 A
